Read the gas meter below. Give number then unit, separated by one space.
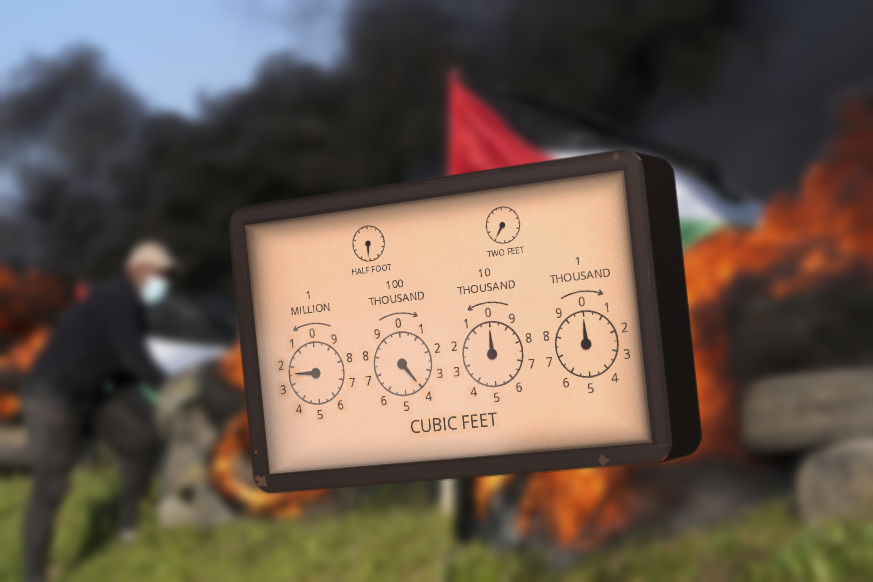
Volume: 240000 ft³
